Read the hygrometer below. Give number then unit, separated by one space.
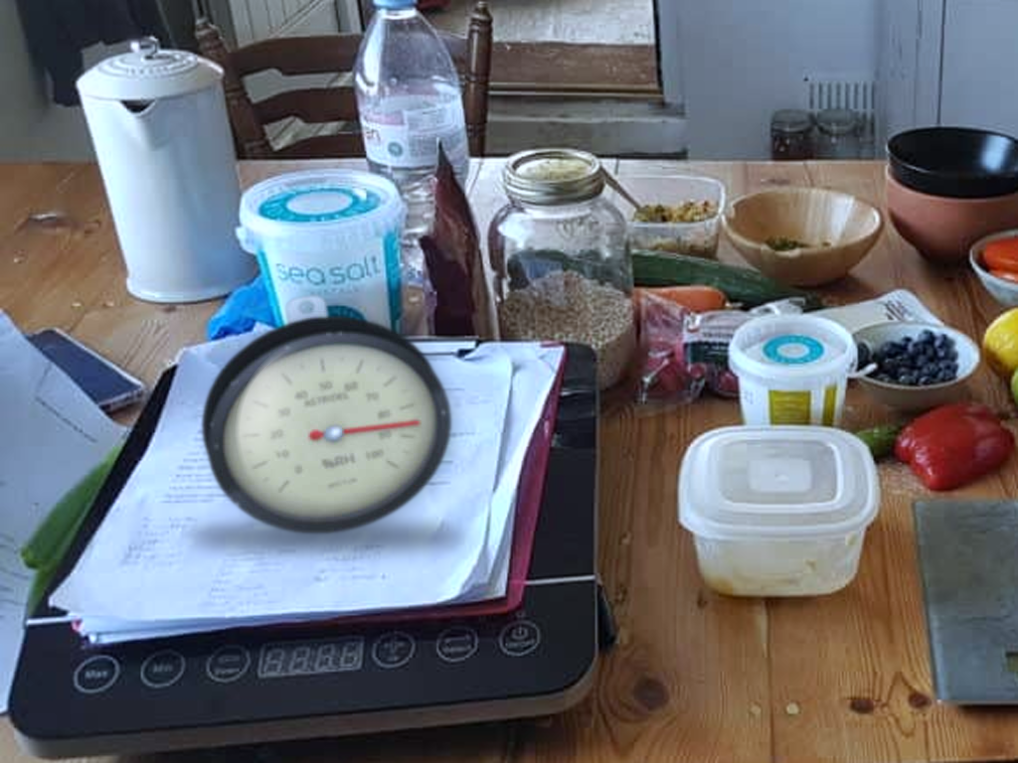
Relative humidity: 85 %
